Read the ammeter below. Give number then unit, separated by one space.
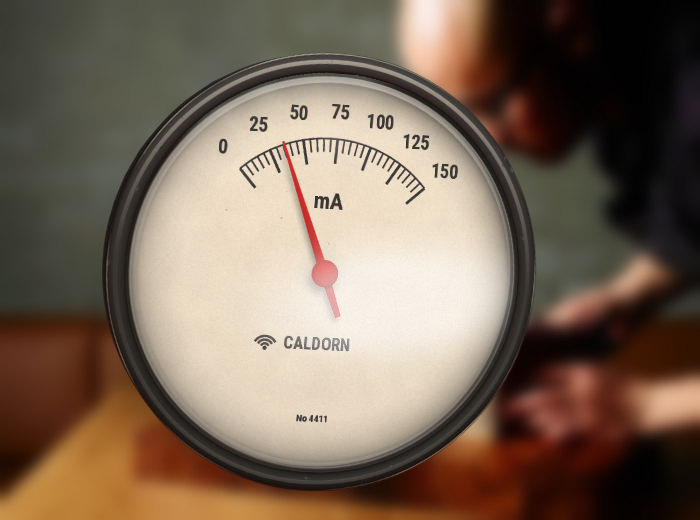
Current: 35 mA
